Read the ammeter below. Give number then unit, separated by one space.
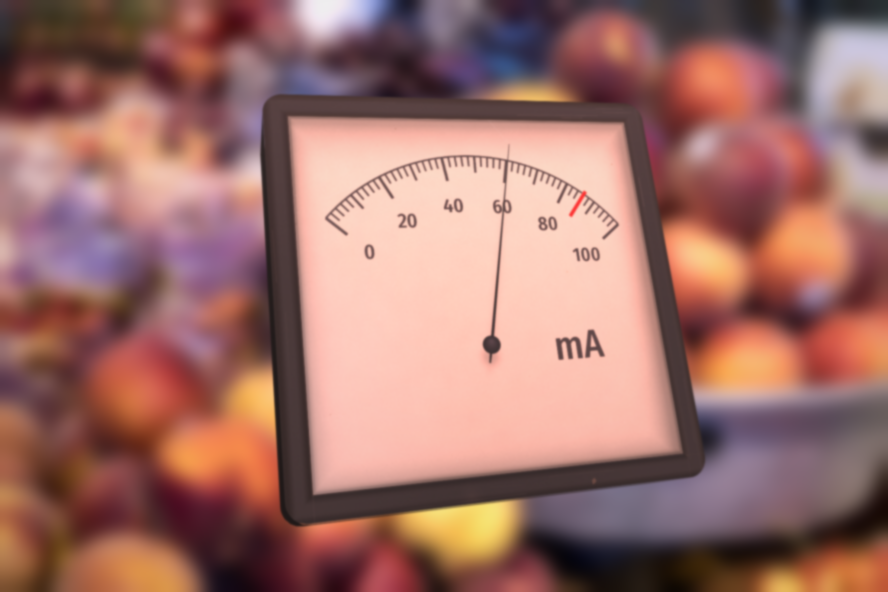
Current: 60 mA
